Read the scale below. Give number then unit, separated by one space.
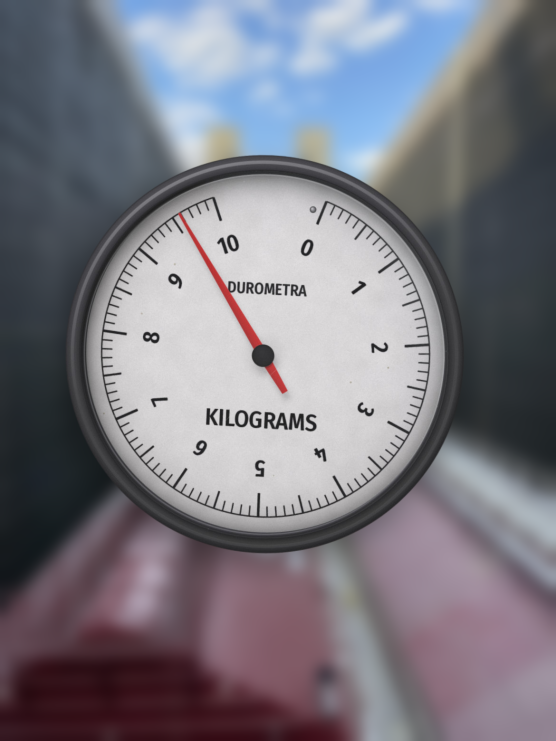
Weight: 9.6 kg
